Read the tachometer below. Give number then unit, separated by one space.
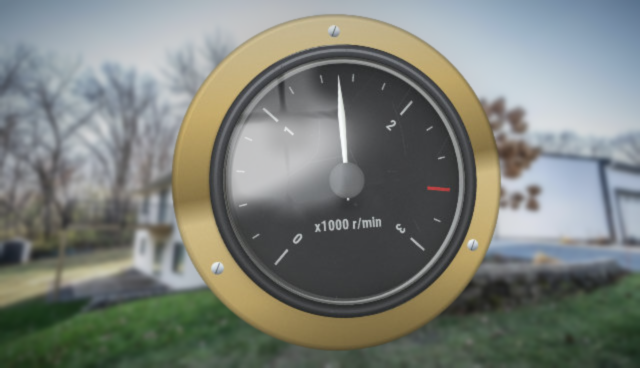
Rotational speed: 1500 rpm
